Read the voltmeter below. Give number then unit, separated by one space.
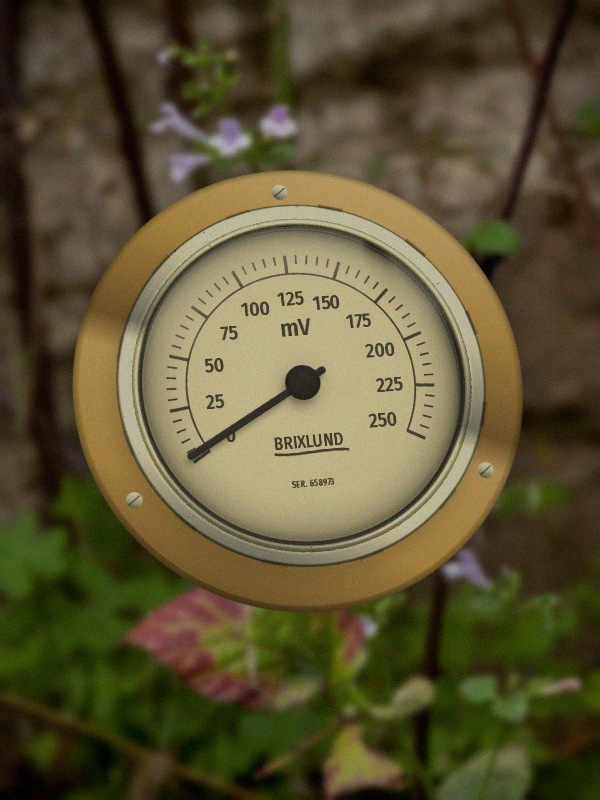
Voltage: 2.5 mV
